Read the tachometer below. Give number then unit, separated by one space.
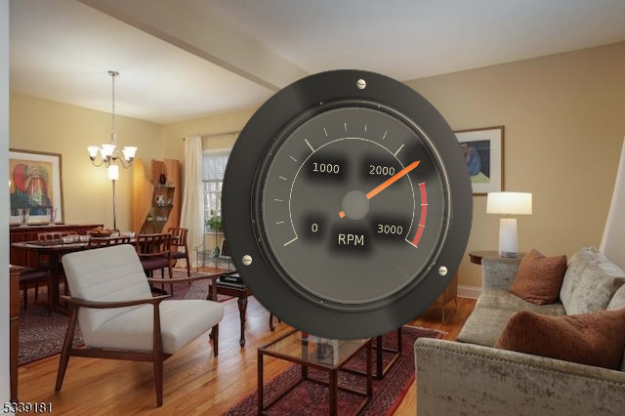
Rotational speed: 2200 rpm
